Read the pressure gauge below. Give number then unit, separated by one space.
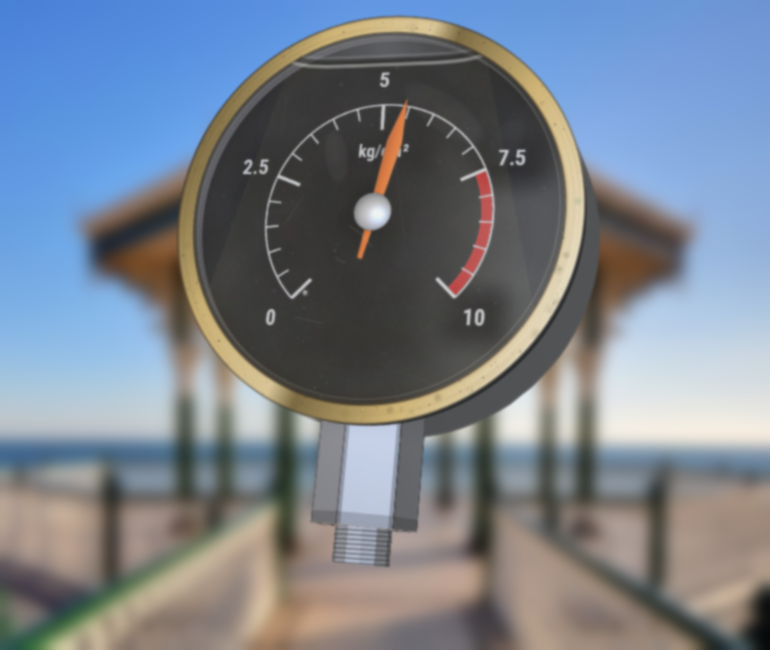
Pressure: 5.5 kg/cm²
